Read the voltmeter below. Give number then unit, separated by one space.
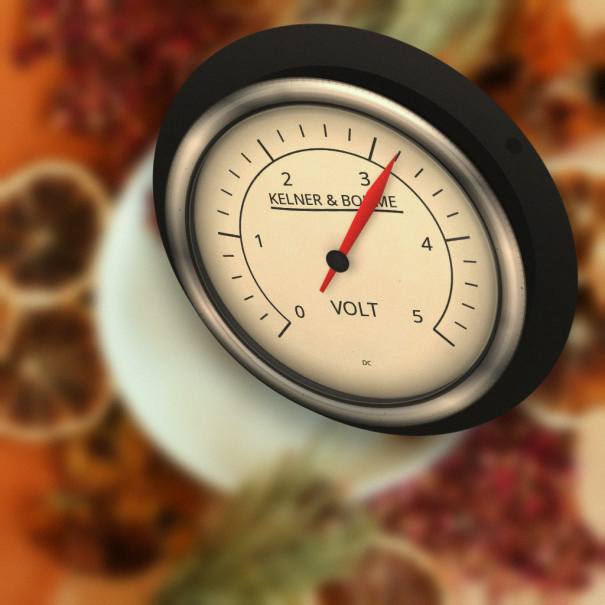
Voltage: 3.2 V
